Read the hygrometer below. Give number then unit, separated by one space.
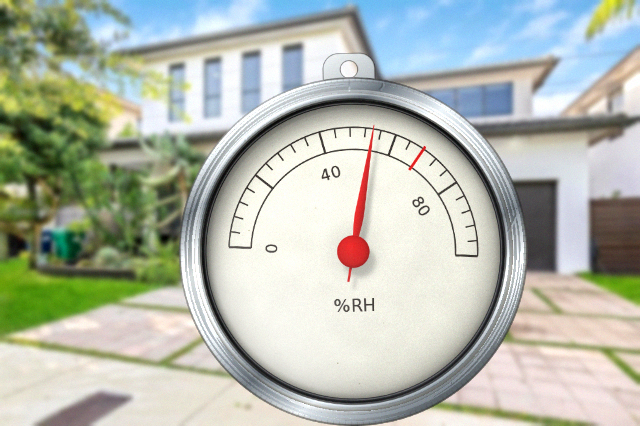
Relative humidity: 54 %
